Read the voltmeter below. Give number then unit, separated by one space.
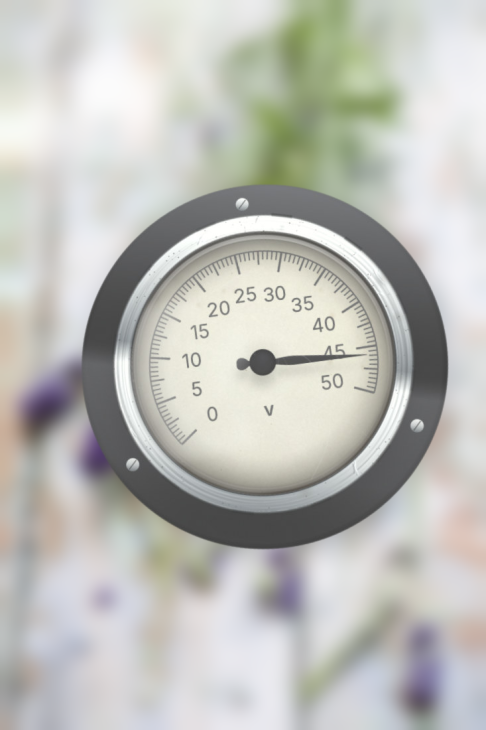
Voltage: 46 V
